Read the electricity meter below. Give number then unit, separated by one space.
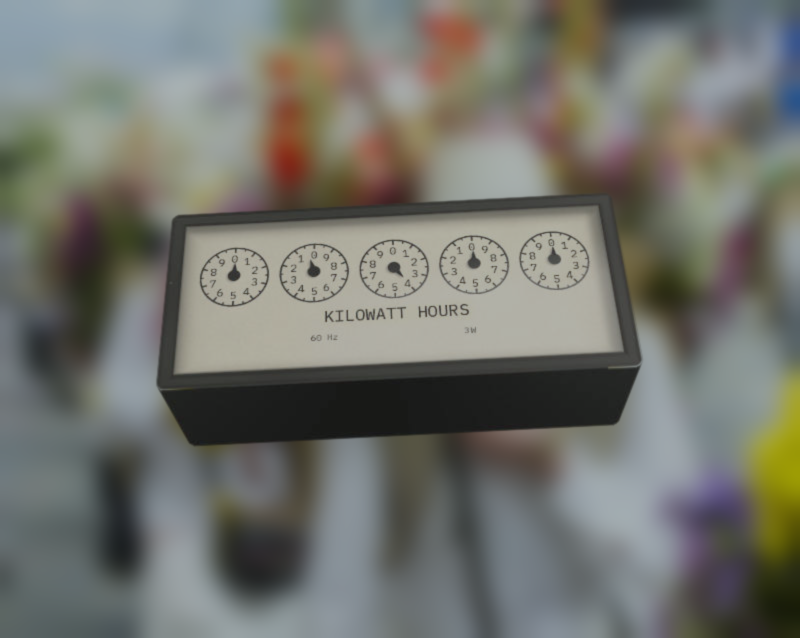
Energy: 400 kWh
